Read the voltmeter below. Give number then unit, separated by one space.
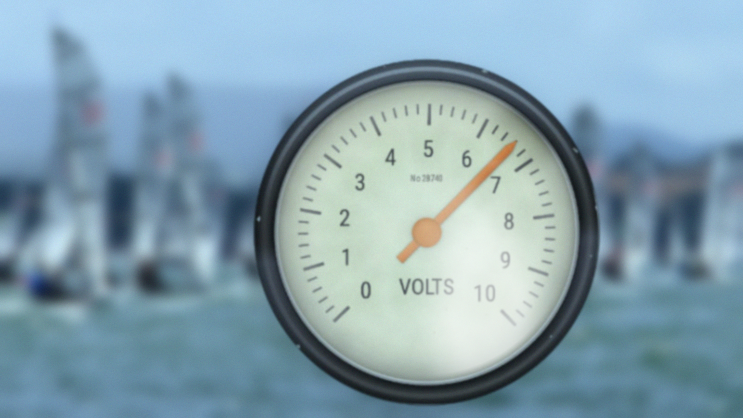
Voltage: 6.6 V
